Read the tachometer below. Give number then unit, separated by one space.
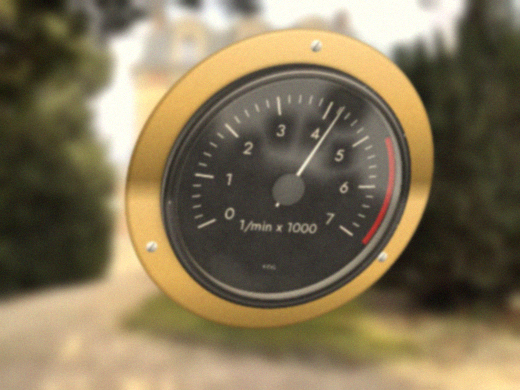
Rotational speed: 4200 rpm
